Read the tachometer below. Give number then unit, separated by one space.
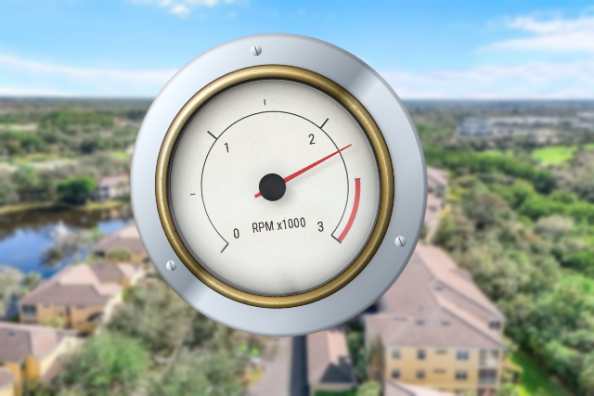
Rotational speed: 2250 rpm
